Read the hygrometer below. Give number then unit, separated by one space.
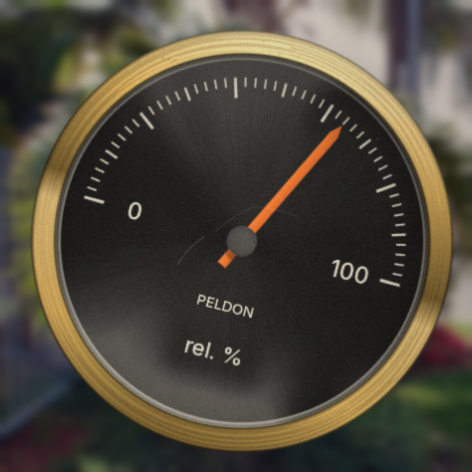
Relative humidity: 64 %
